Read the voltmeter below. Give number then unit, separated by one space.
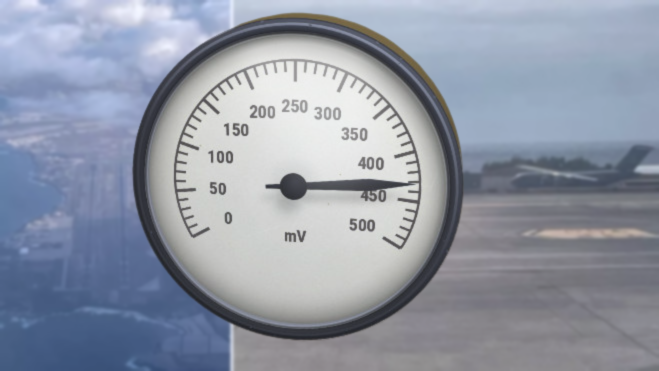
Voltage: 430 mV
